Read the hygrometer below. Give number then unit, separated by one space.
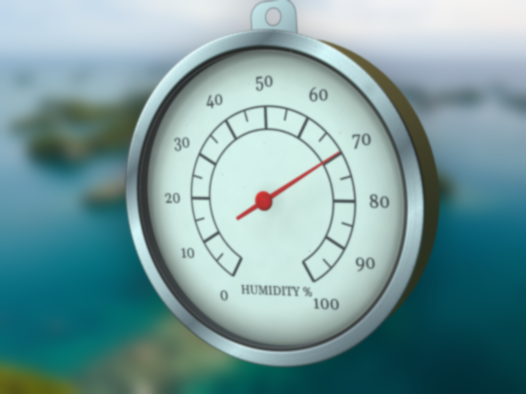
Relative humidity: 70 %
